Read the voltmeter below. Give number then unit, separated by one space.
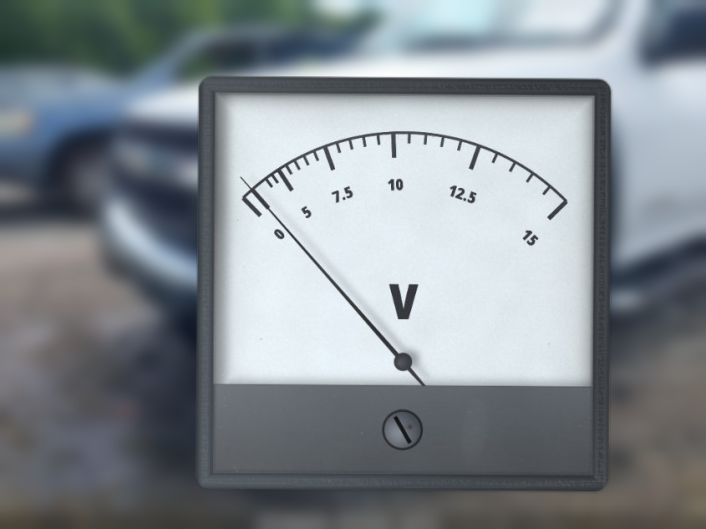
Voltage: 2.5 V
